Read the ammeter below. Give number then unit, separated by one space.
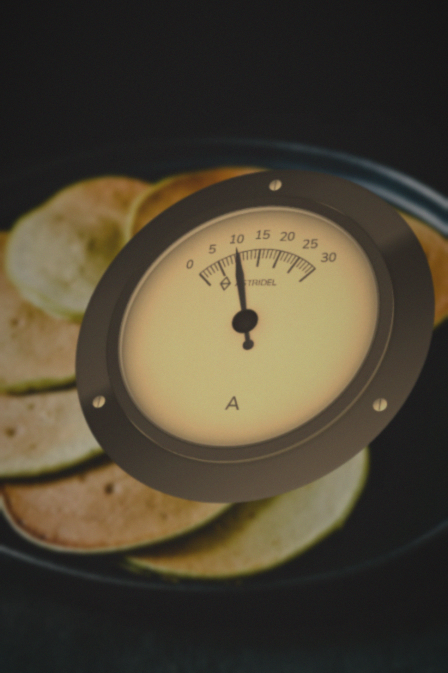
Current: 10 A
